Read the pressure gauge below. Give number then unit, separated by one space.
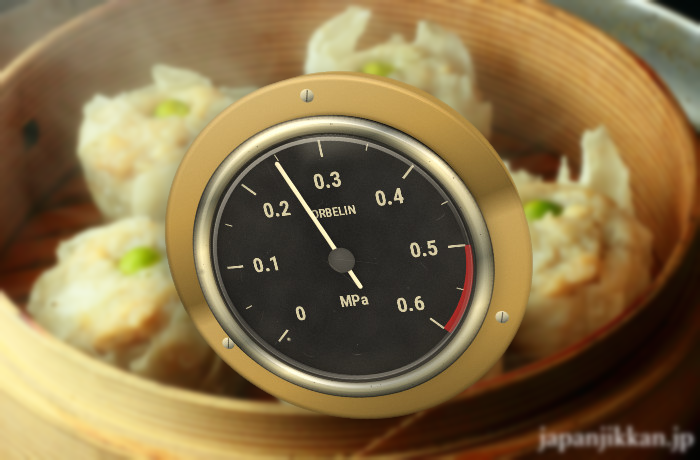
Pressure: 0.25 MPa
